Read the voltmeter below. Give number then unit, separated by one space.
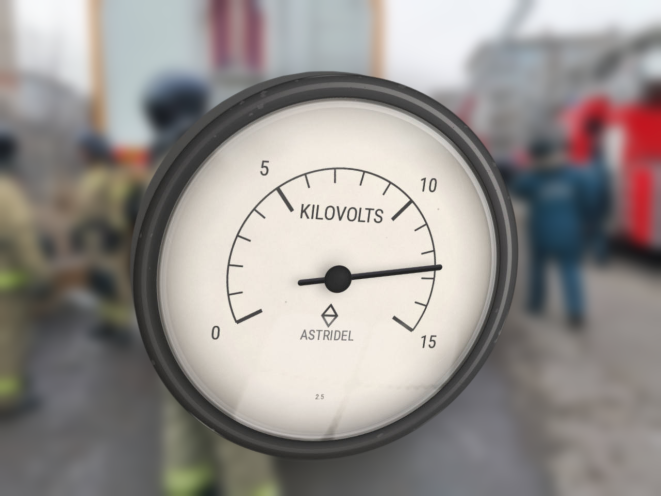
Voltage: 12.5 kV
